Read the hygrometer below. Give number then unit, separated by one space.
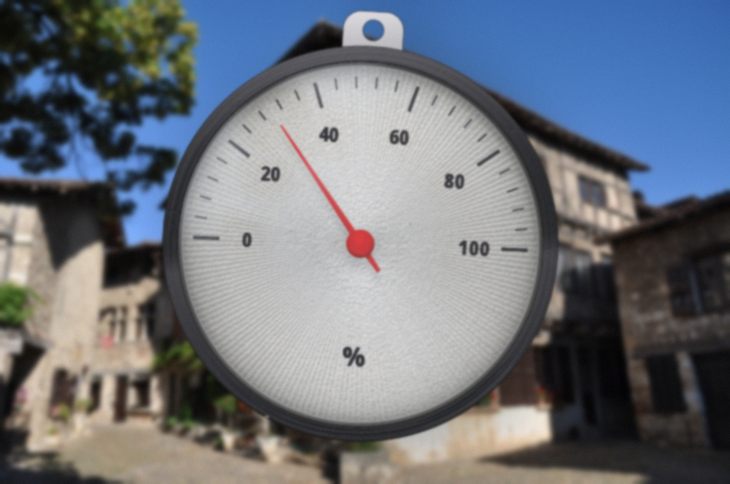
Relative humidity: 30 %
